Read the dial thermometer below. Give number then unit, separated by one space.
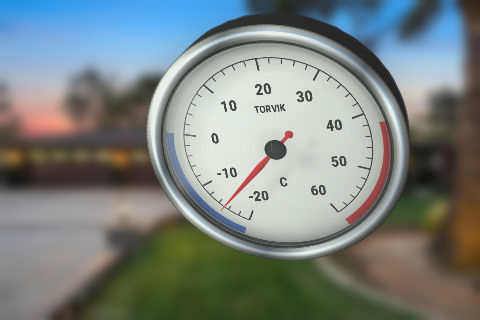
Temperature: -15 °C
